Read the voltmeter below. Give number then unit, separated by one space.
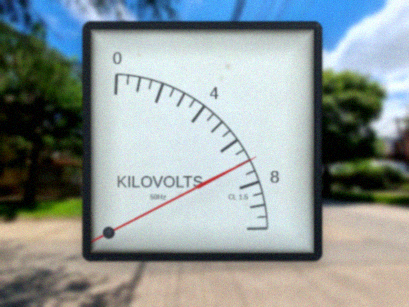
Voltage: 7 kV
